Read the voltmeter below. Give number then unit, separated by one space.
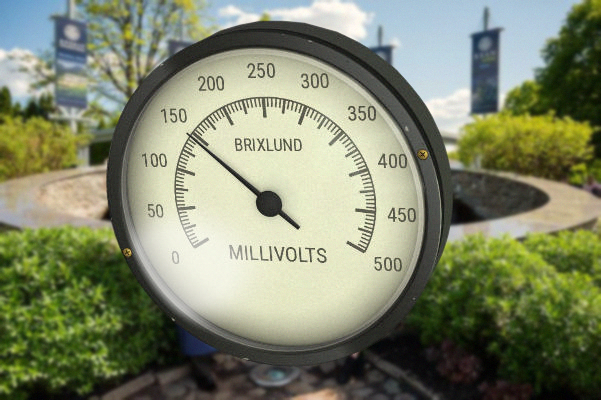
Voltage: 150 mV
